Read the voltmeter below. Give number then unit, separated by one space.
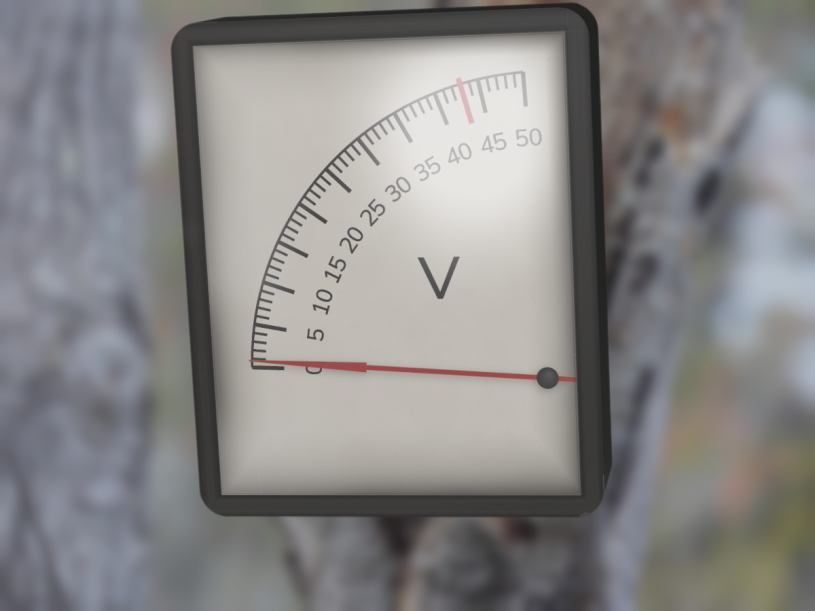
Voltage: 1 V
